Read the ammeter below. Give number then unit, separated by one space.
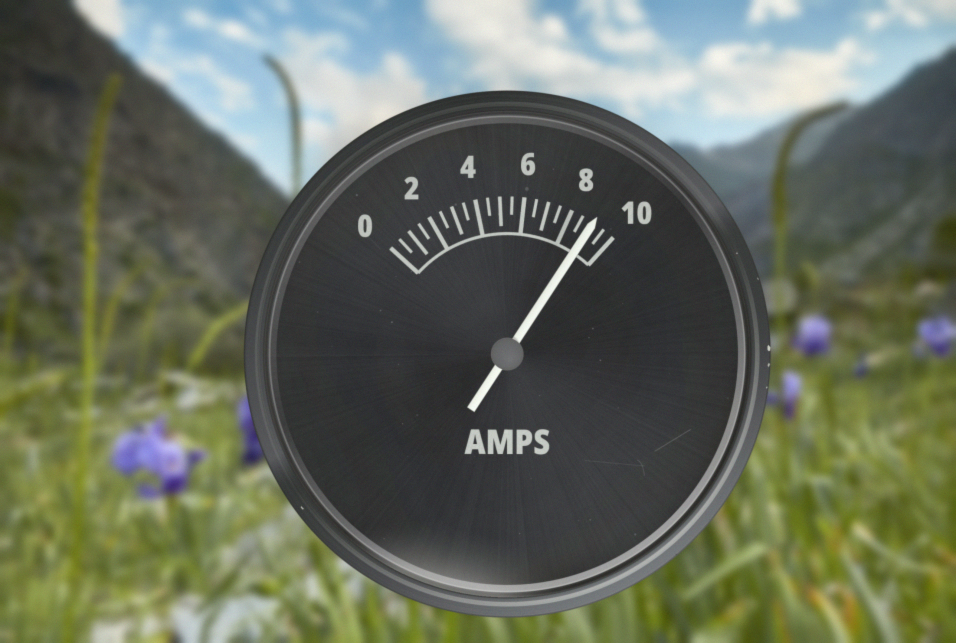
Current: 9 A
